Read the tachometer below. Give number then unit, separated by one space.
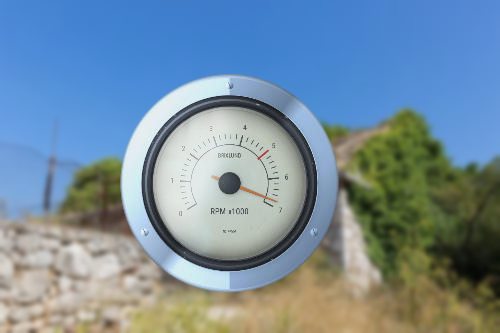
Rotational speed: 6800 rpm
